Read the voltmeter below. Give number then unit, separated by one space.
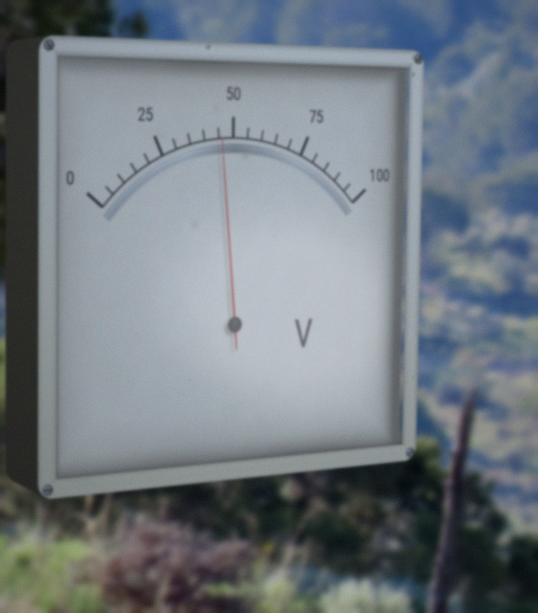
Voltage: 45 V
